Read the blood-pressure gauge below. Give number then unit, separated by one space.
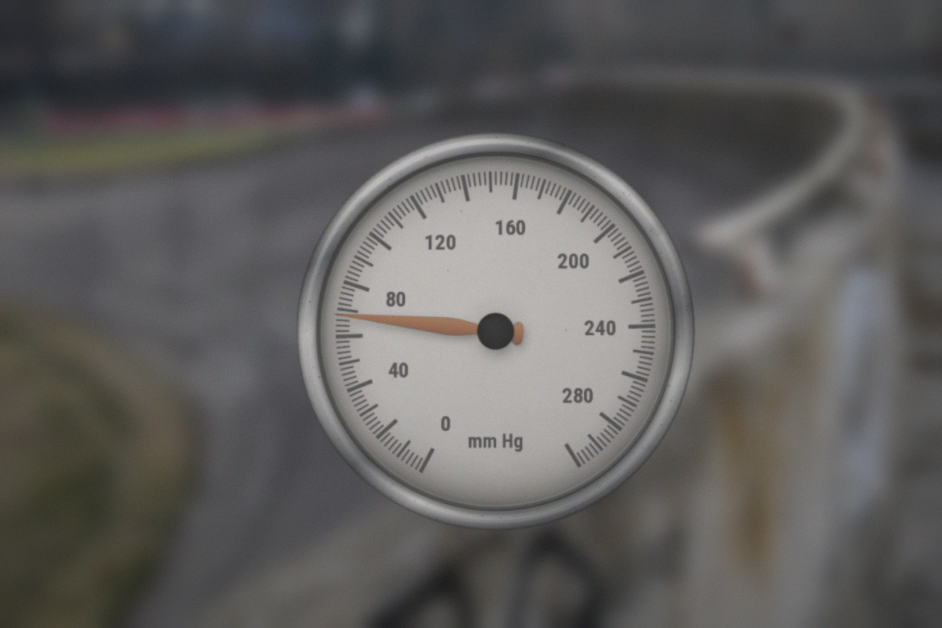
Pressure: 68 mmHg
